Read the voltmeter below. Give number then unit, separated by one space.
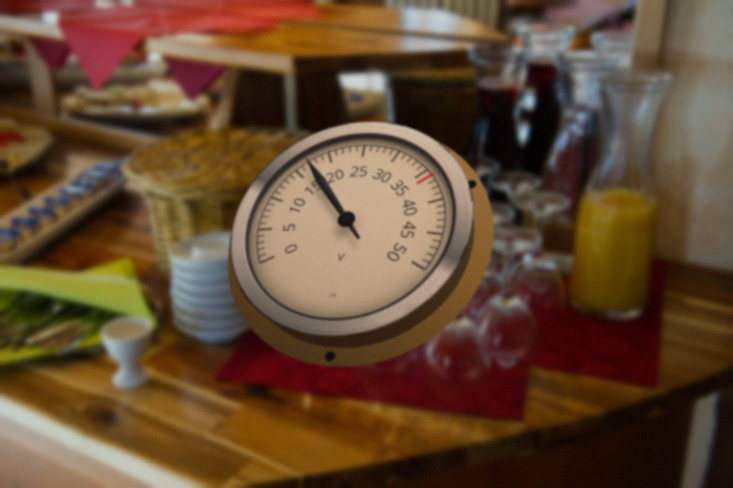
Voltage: 17 V
